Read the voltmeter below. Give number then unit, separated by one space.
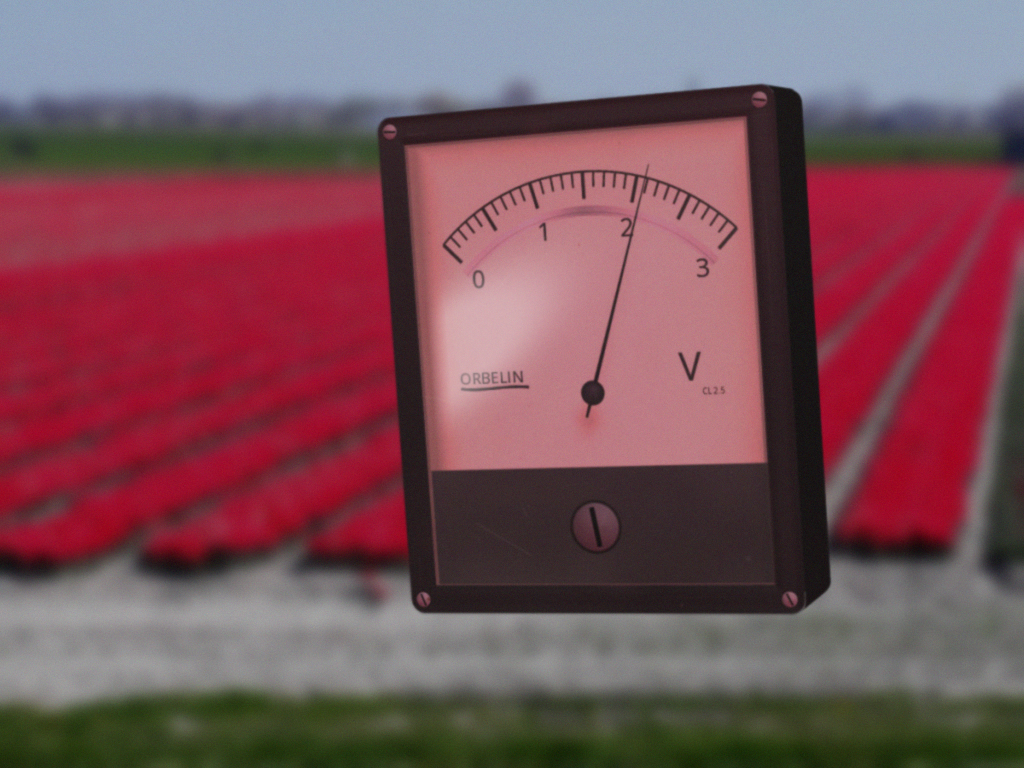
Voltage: 2.1 V
